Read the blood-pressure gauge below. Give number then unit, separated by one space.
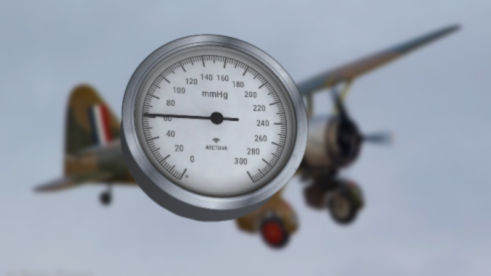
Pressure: 60 mmHg
